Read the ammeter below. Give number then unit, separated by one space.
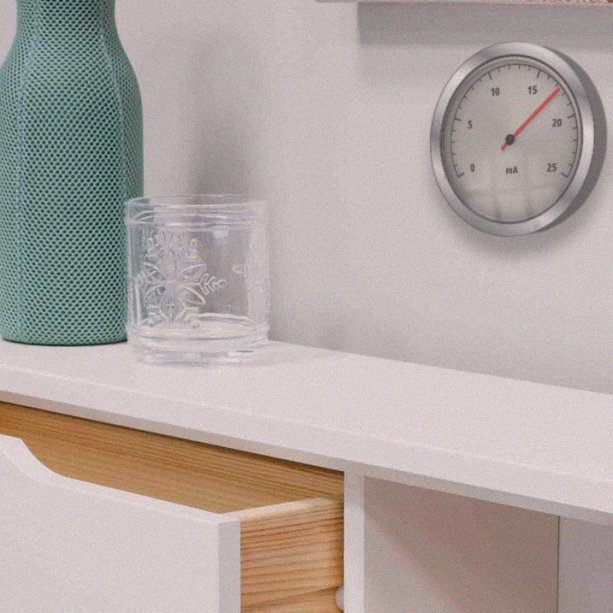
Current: 17.5 mA
